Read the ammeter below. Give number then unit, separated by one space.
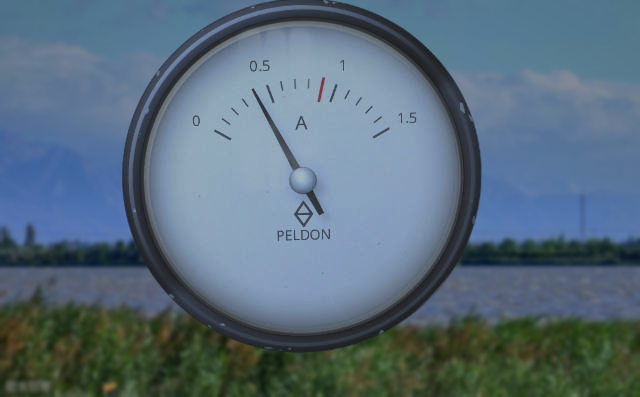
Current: 0.4 A
